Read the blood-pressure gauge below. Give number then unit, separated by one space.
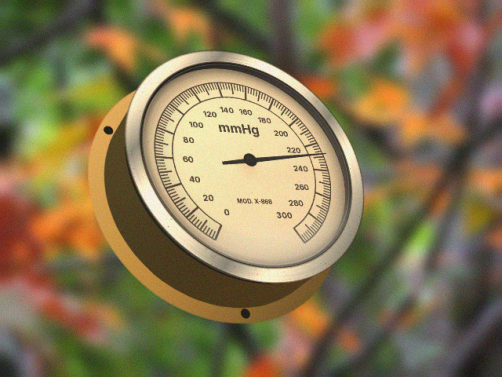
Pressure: 230 mmHg
